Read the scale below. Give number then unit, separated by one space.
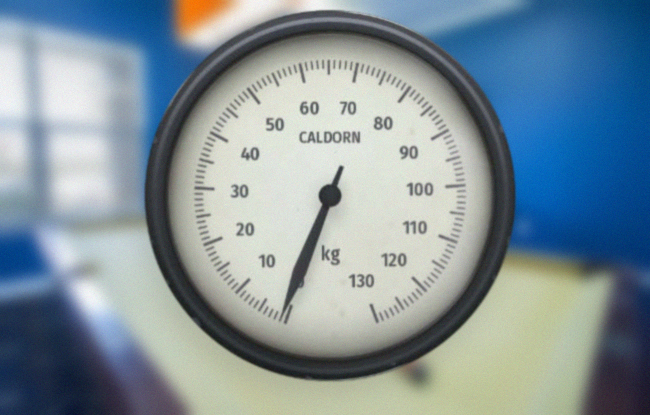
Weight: 1 kg
